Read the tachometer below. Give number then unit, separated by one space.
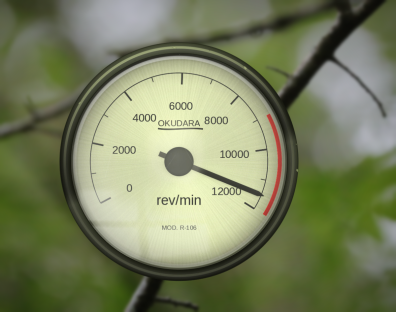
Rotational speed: 11500 rpm
